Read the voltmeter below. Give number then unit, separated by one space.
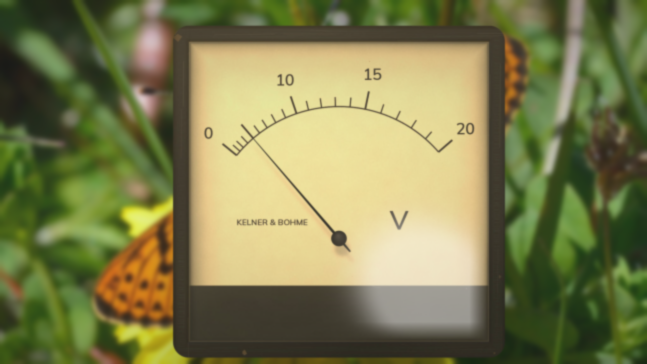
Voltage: 5 V
